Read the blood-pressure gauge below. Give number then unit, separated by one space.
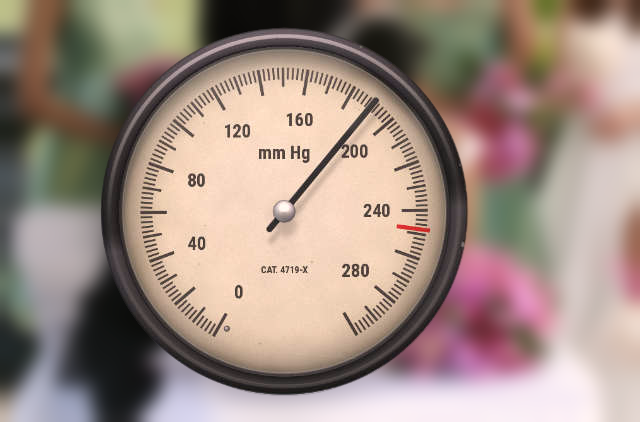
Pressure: 190 mmHg
